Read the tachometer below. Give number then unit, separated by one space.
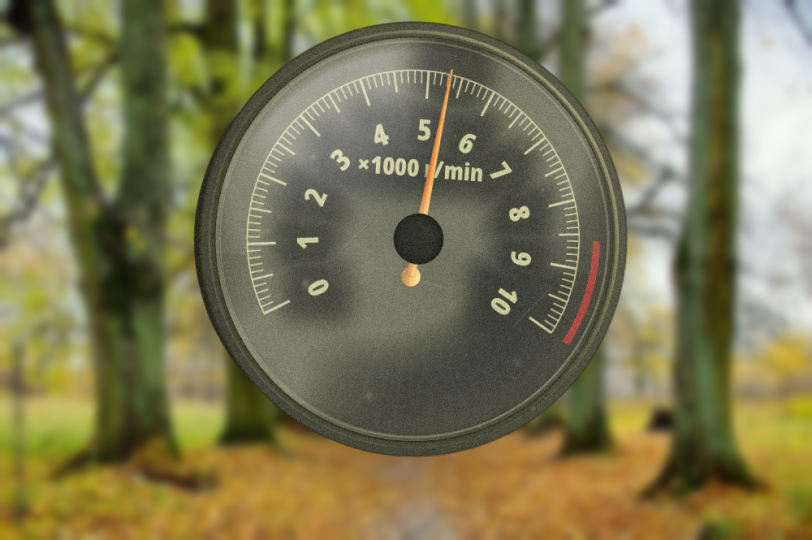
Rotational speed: 5300 rpm
